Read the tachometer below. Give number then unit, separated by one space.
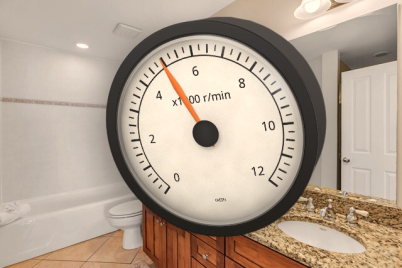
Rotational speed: 5000 rpm
